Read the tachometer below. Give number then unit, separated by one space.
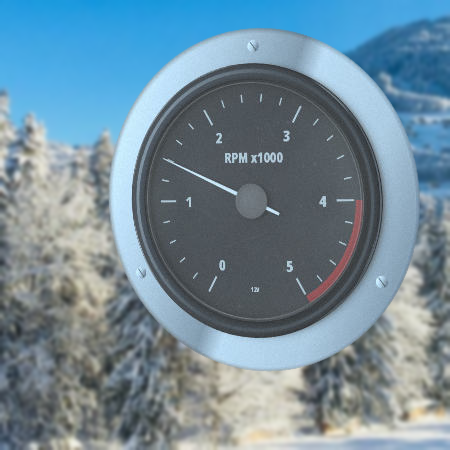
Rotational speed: 1400 rpm
